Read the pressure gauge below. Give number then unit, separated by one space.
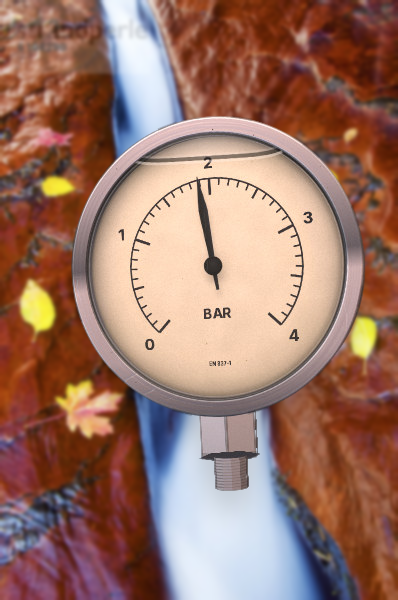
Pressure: 1.9 bar
